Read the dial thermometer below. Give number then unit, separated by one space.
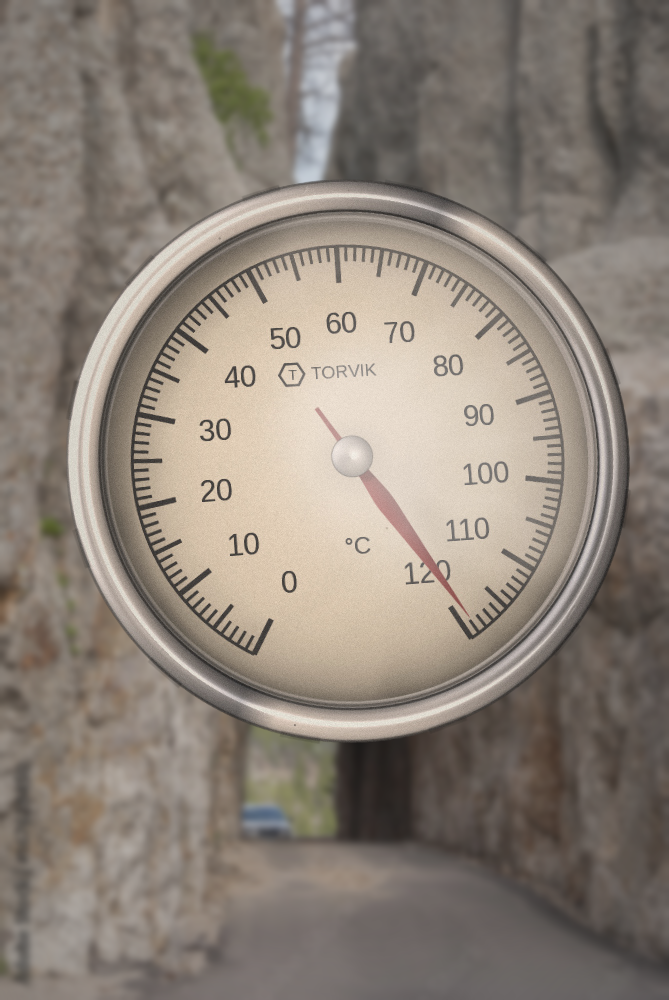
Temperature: 119 °C
